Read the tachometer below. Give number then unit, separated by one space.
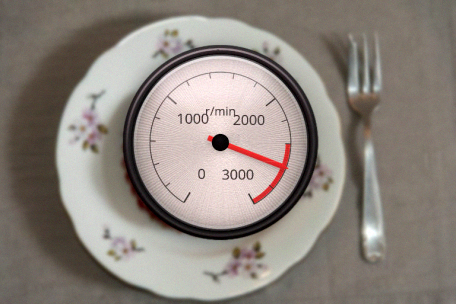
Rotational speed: 2600 rpm
